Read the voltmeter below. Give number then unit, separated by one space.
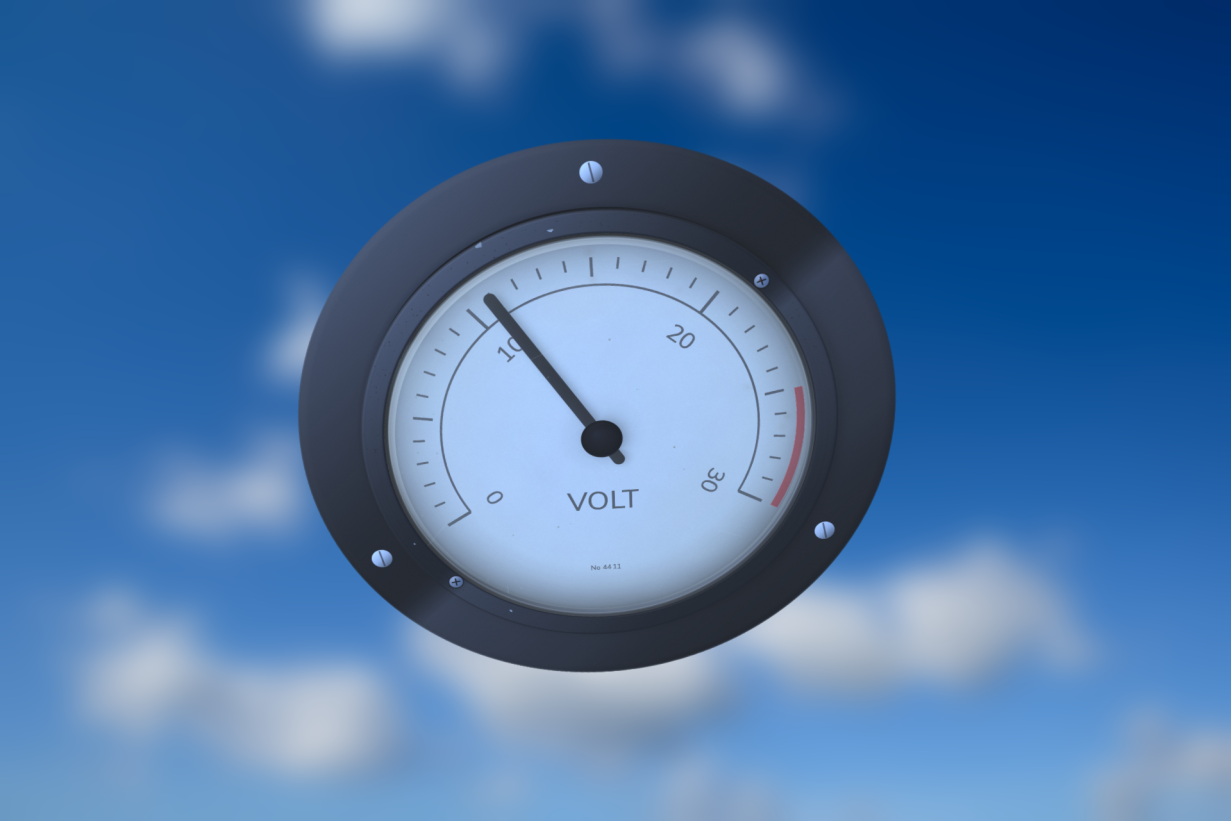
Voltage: 11 V
